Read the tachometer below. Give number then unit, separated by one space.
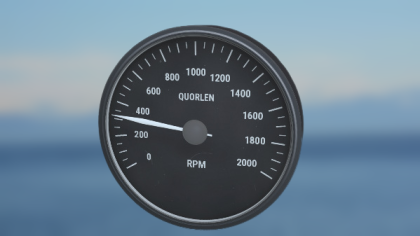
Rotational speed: 325 rpm
